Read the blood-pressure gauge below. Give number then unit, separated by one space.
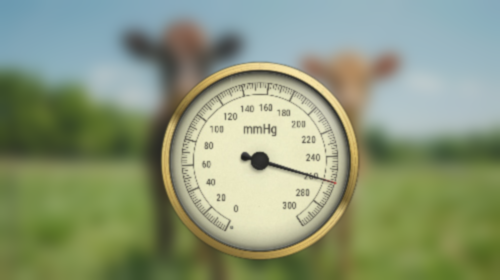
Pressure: 260 mmHg
